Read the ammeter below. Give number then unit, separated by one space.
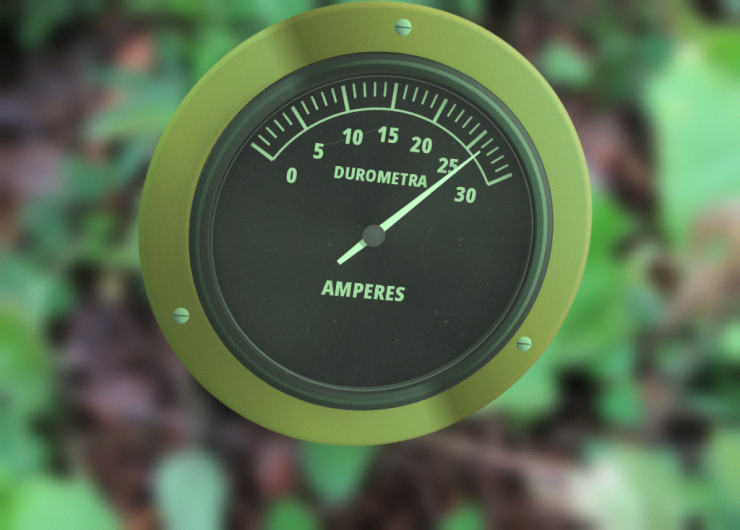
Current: 26 A
